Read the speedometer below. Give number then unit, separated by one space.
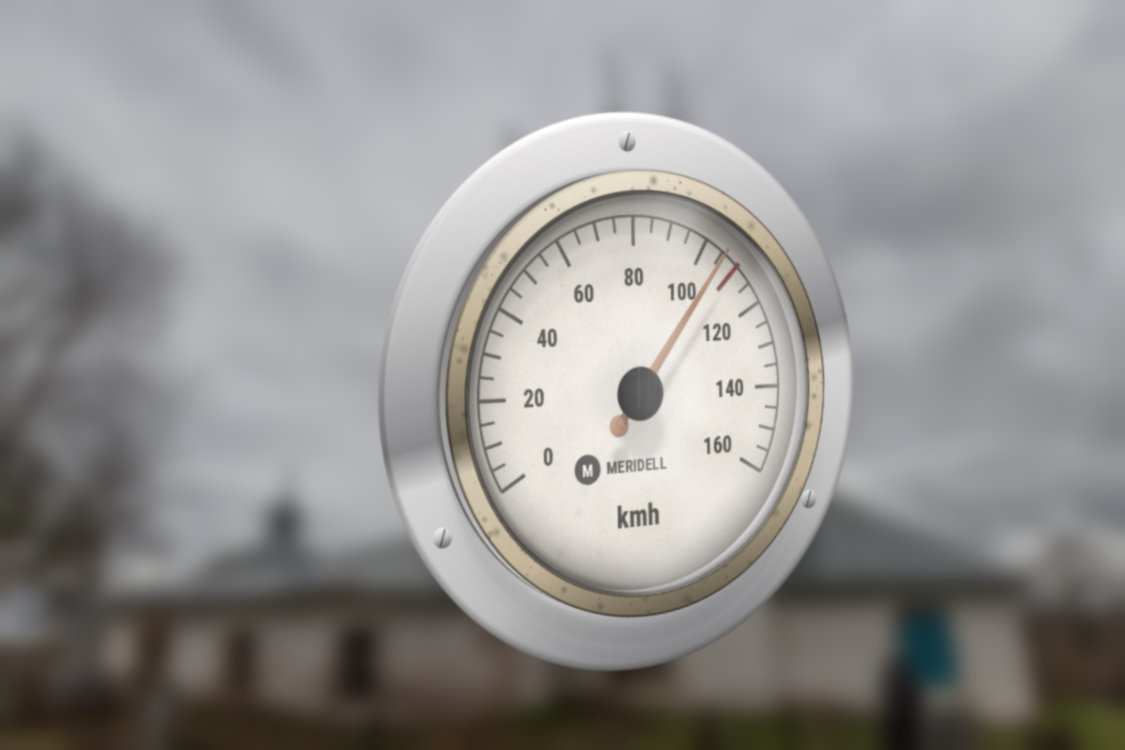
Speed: 105 km/h
